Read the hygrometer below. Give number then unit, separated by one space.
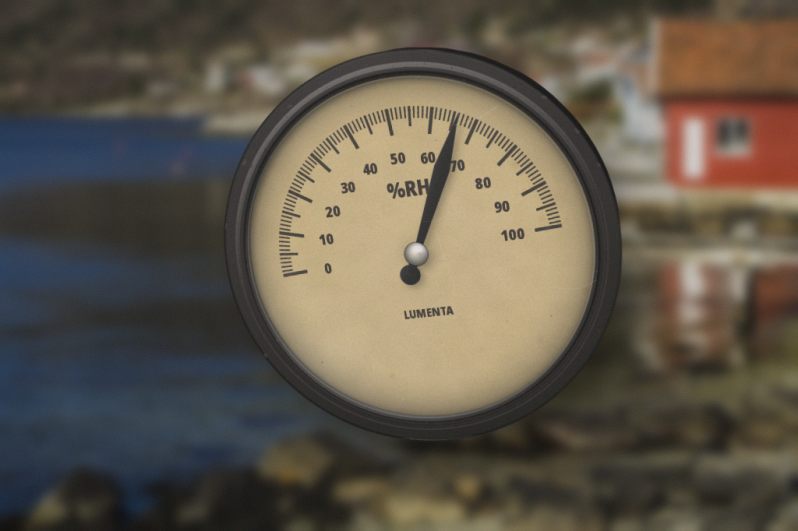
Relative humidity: 66 %
